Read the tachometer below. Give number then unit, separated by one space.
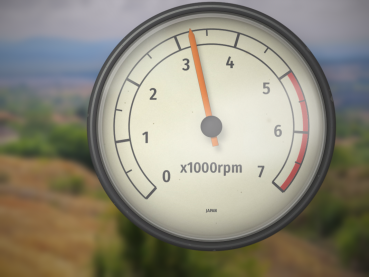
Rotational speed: 3250 rpm
